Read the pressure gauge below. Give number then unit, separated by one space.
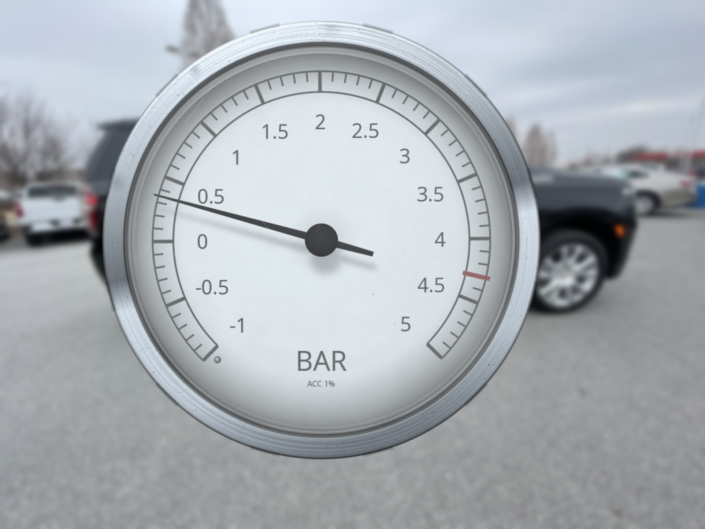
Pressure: 0.35 bar
